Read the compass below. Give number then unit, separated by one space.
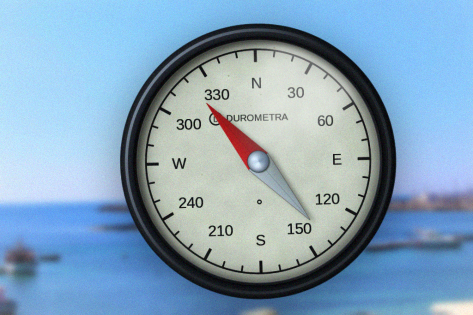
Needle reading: 320 °
